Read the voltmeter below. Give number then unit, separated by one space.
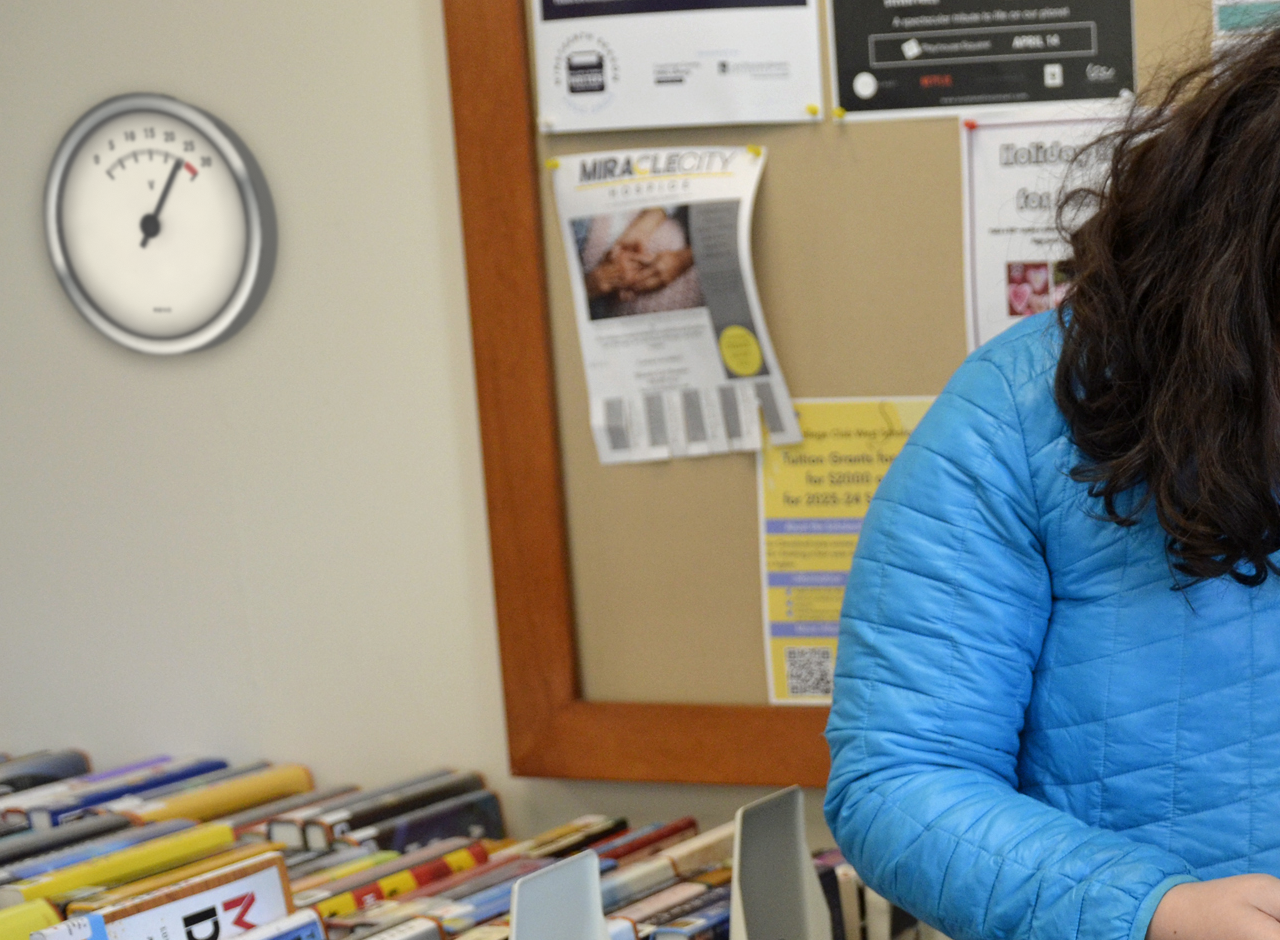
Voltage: 25 V
